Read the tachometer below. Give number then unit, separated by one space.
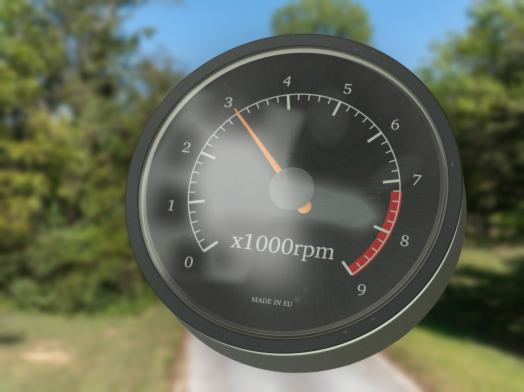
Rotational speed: 3000 rpm
